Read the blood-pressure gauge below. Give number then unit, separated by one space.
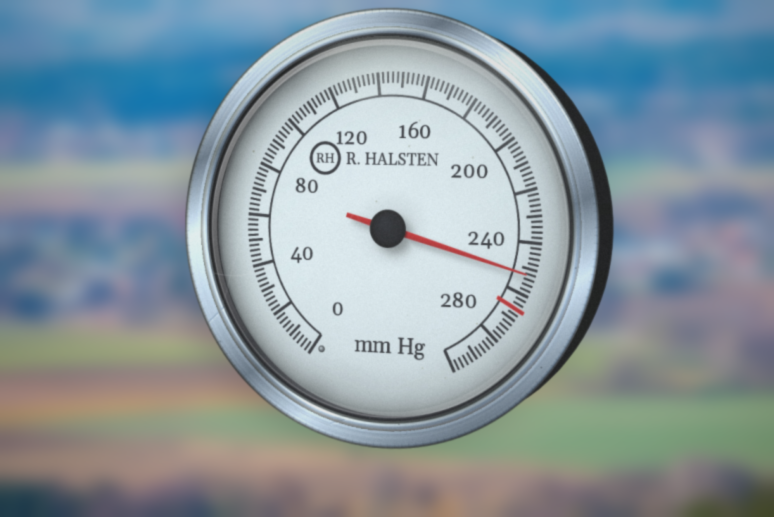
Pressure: 252 mmHg
